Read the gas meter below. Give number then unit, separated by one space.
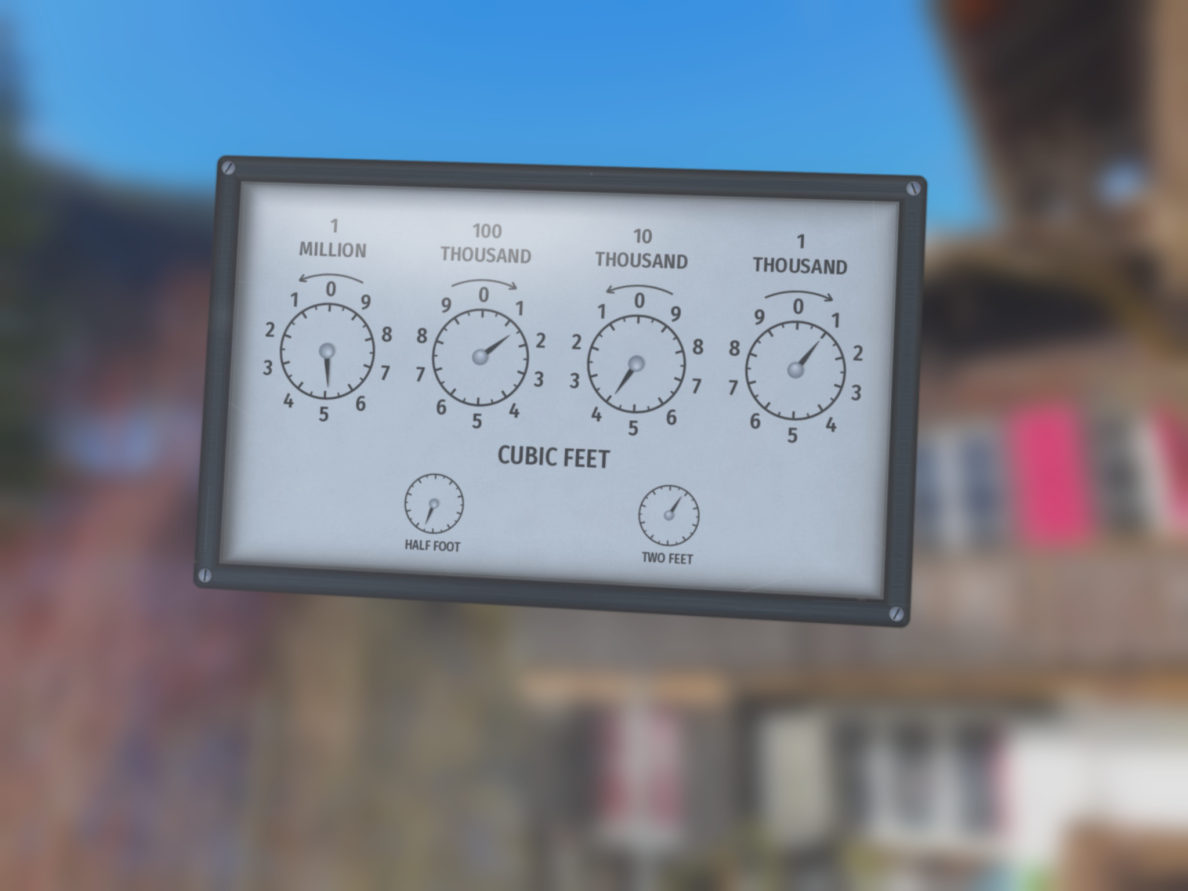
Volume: 514100 ft³
